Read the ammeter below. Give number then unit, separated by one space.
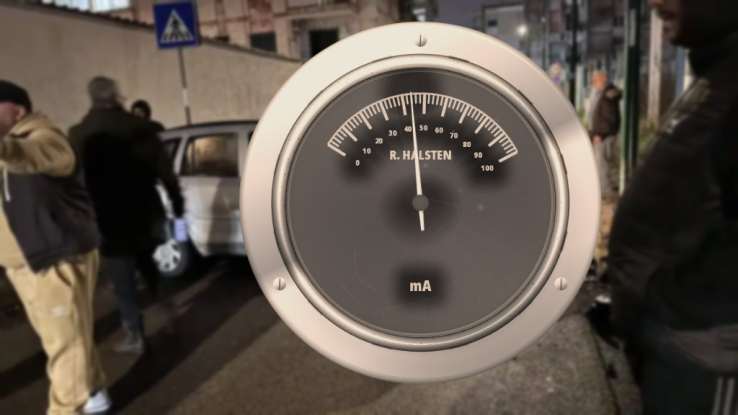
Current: 44 mA
